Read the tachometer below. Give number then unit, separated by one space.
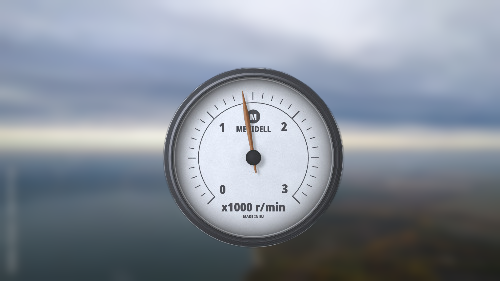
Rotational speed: 1400 rpm
